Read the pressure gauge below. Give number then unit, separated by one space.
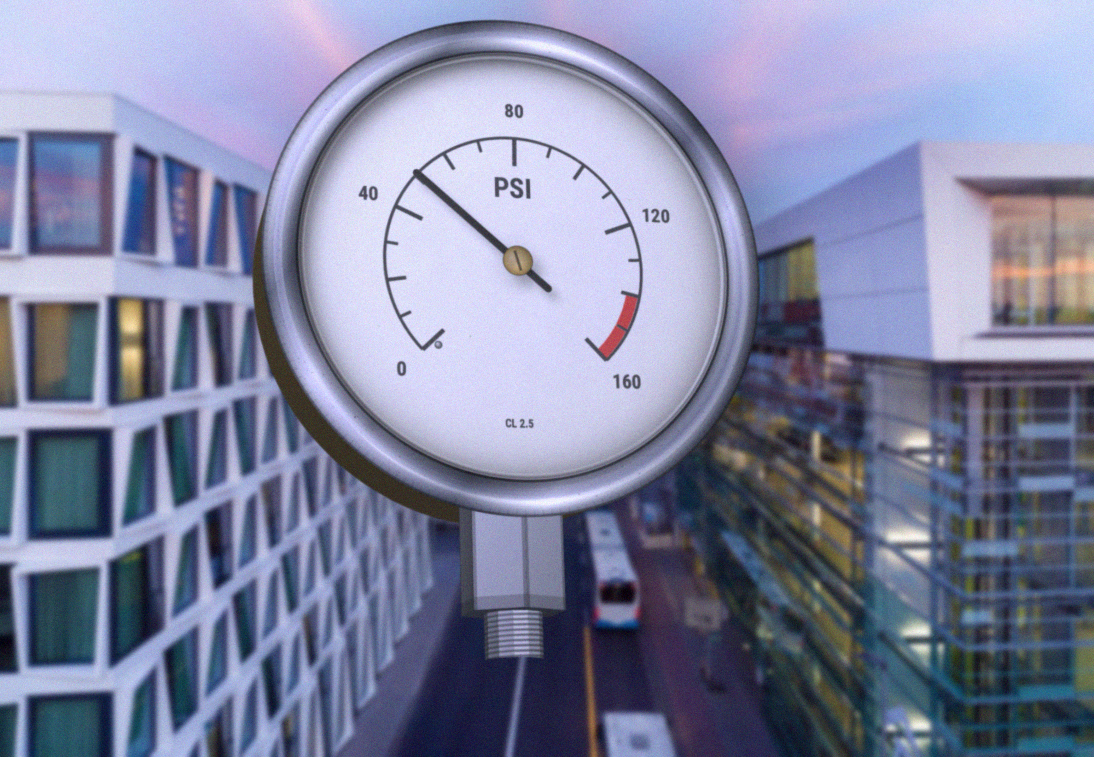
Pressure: 50 psi
